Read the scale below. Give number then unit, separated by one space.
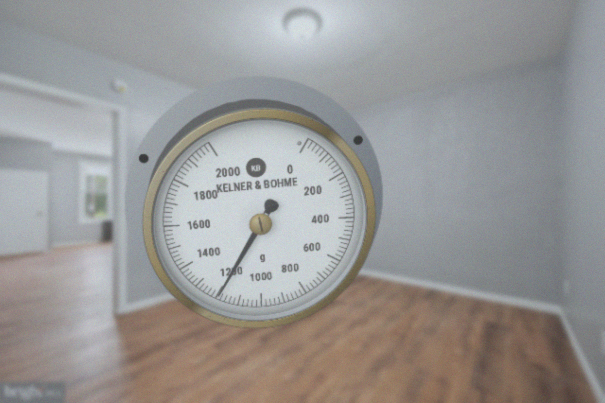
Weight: 1200 g
